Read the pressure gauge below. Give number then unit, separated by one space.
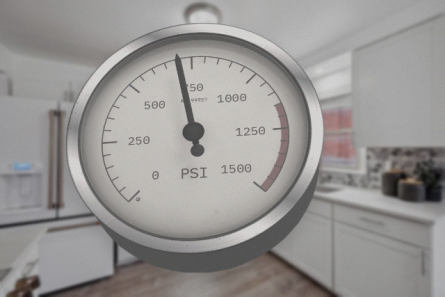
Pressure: 700 psi
